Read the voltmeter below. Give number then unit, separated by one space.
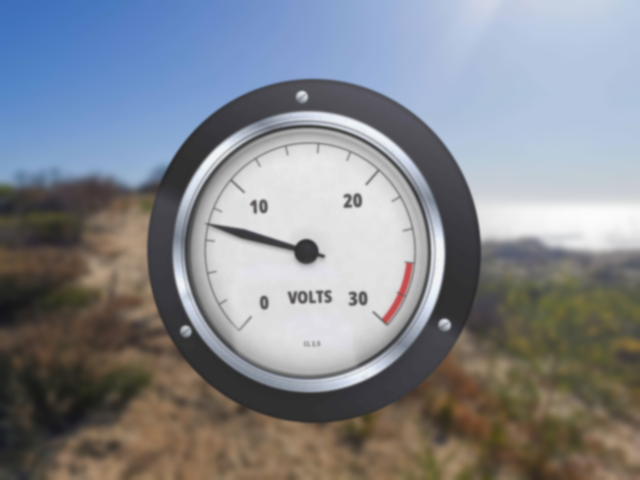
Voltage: 7 V
